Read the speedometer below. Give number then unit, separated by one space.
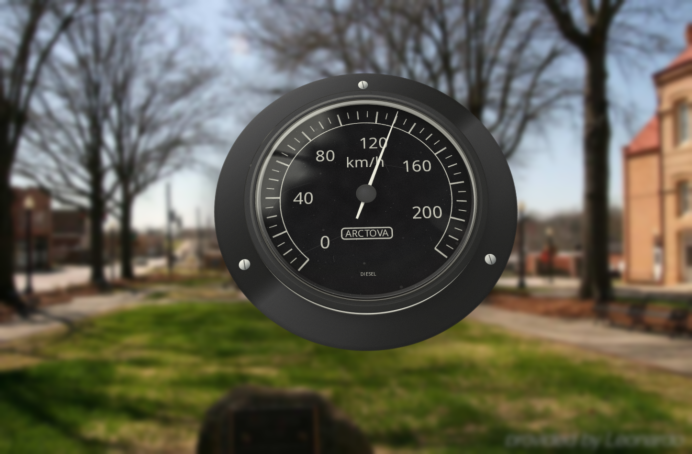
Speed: 130 km/h
